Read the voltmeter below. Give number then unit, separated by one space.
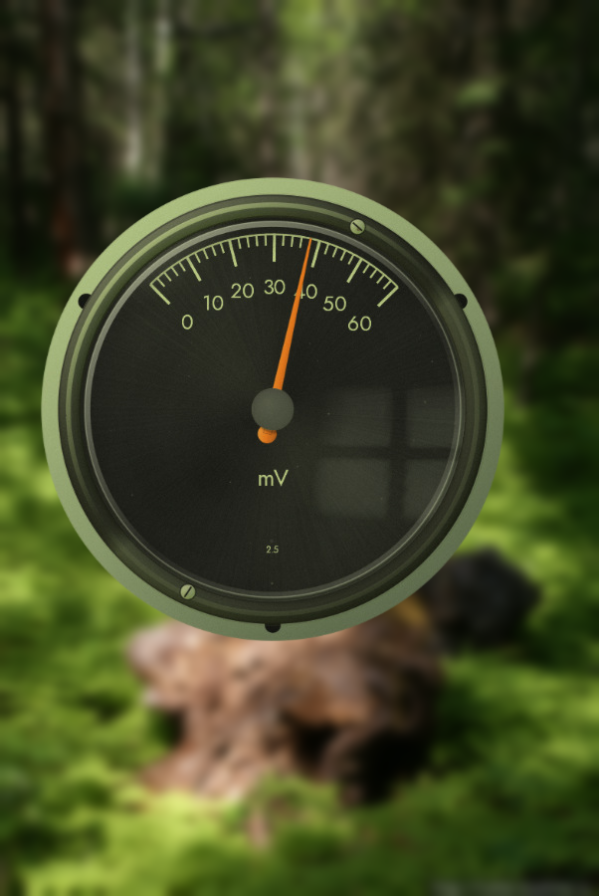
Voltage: 38 mV
